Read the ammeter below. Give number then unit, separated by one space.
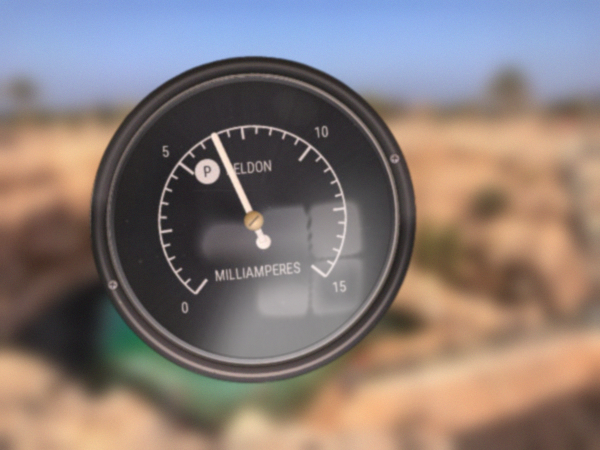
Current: 6.5 mA
